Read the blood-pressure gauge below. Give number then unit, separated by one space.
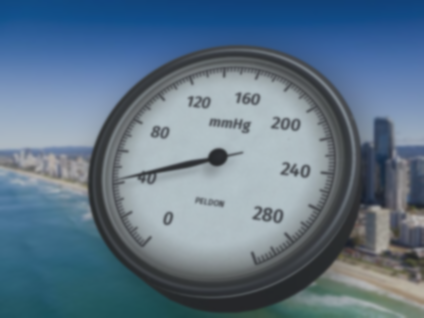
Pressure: 40 mmHg
